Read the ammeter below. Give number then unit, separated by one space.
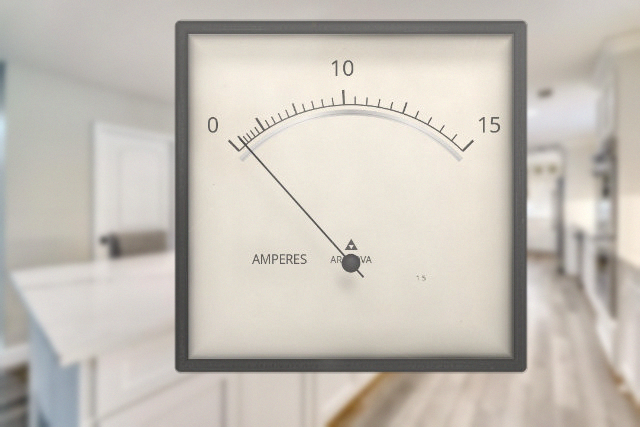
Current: 2.5 A
